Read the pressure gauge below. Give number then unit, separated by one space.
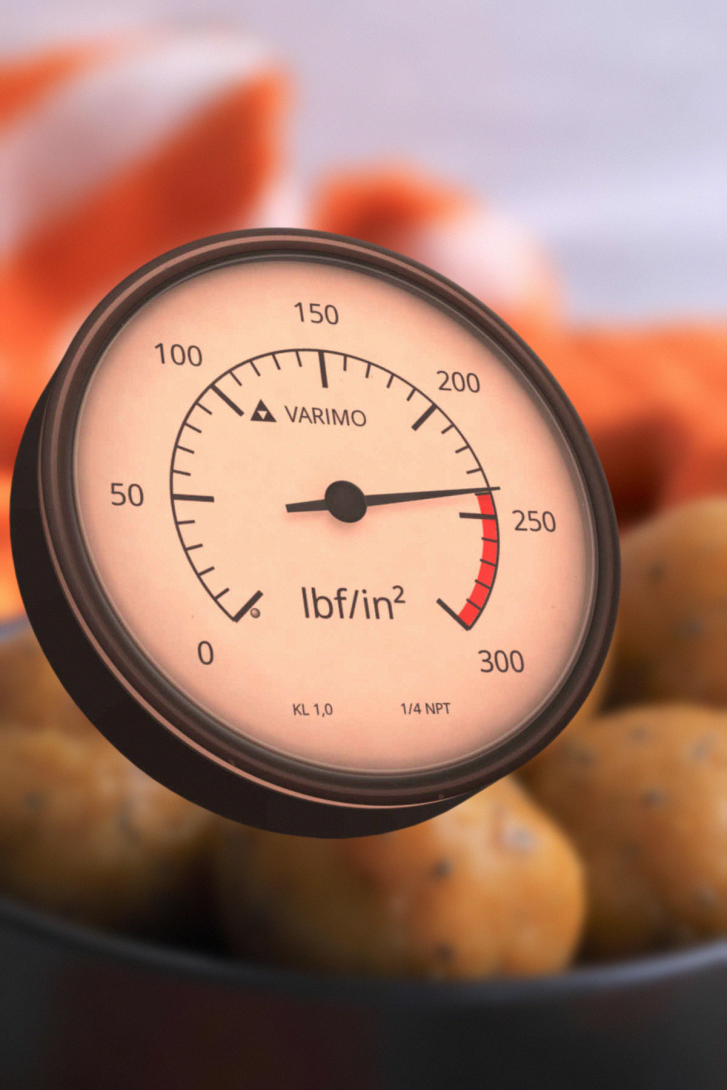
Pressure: 240 psi
